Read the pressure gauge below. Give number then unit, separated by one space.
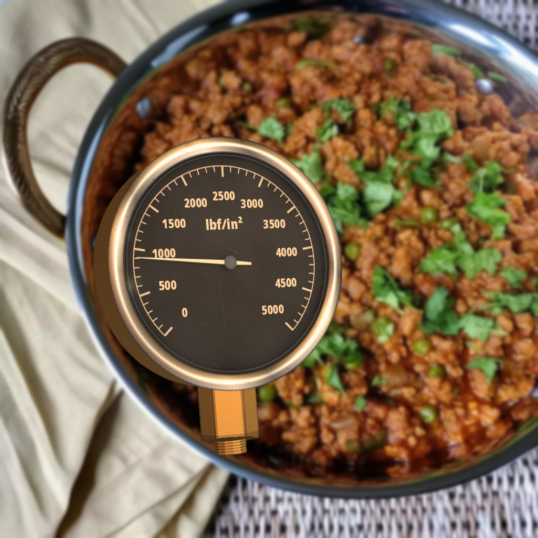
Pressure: 900 psi
